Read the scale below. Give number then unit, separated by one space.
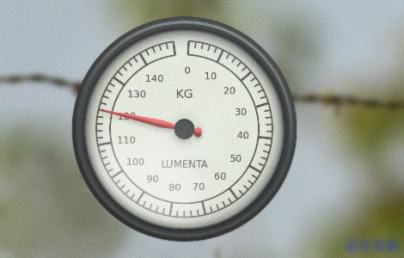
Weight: 120 kg
